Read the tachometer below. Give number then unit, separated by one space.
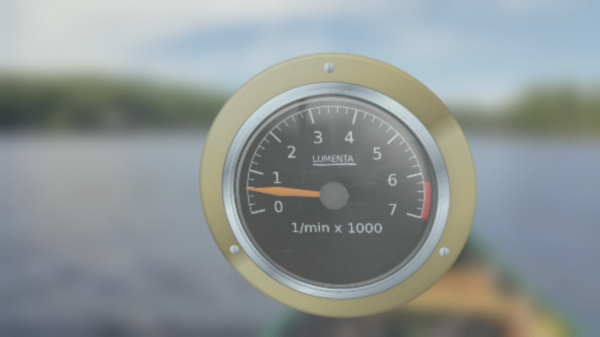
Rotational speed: 600 rpm
